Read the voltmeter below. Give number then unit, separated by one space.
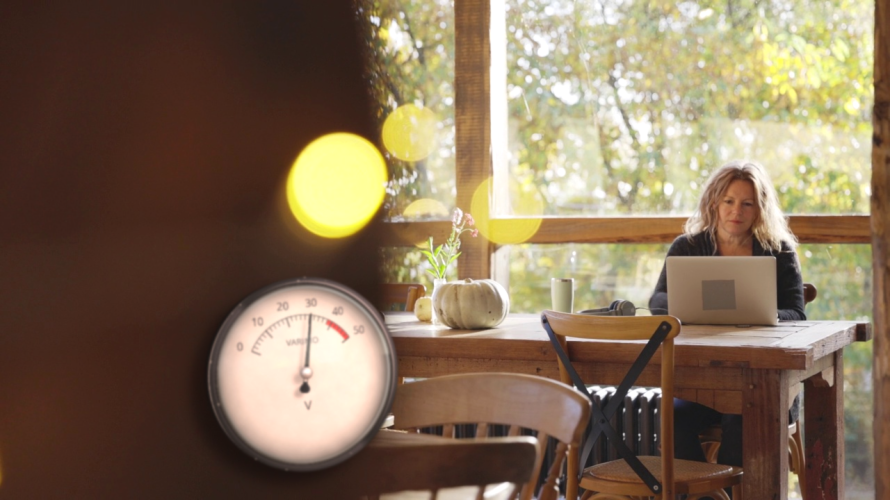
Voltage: 30 V
